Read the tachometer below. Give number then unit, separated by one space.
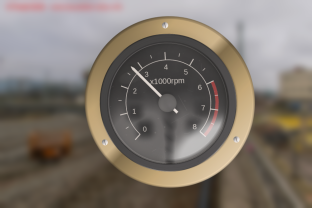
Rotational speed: 2750 rpm
